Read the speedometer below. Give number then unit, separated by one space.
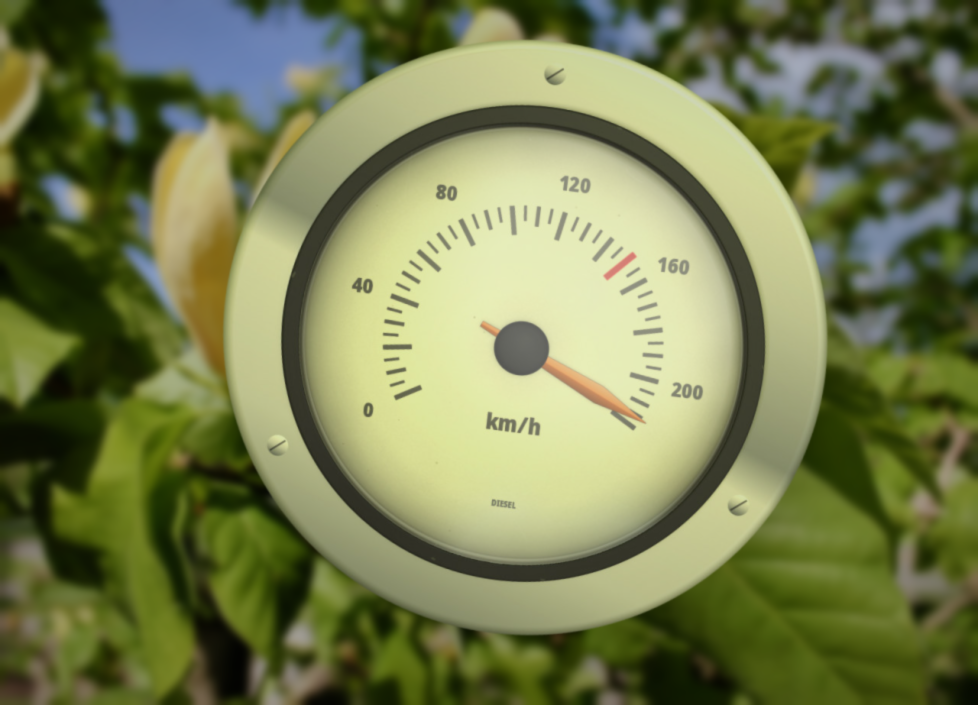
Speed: 215 km/h
